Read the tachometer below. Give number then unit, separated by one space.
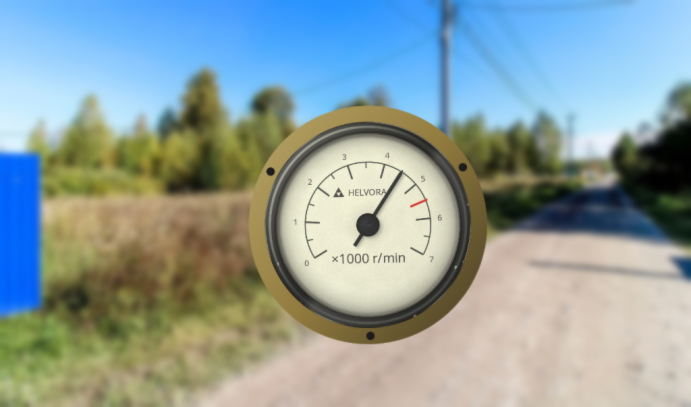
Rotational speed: 4500 rpm
